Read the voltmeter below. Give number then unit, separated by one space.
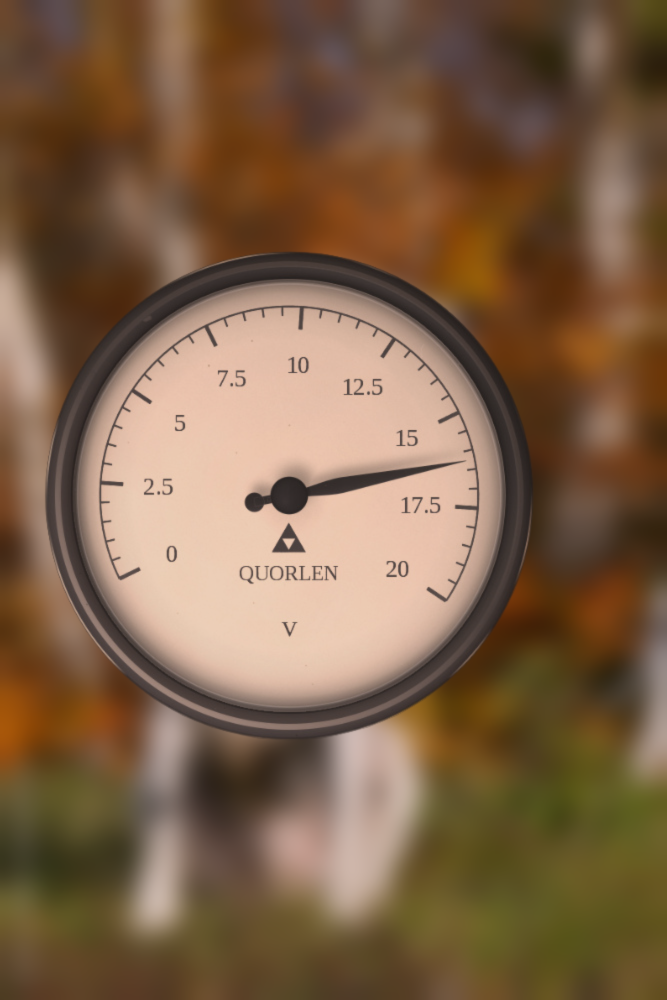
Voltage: 16.25 V
